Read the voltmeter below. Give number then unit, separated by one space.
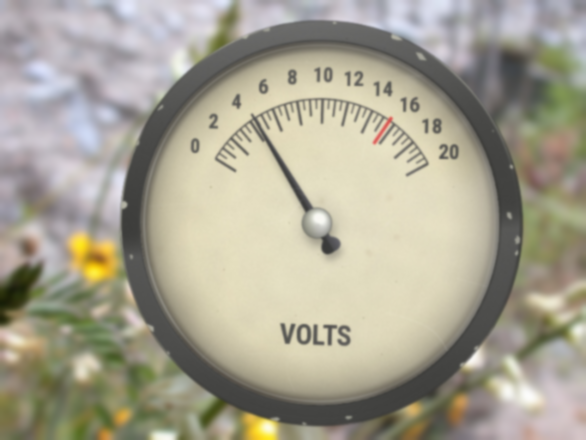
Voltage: 4.5 V
